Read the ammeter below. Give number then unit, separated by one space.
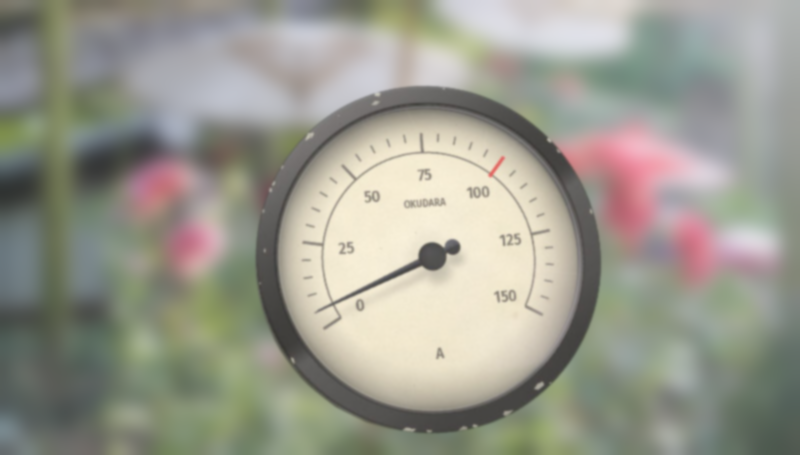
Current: 5 A
